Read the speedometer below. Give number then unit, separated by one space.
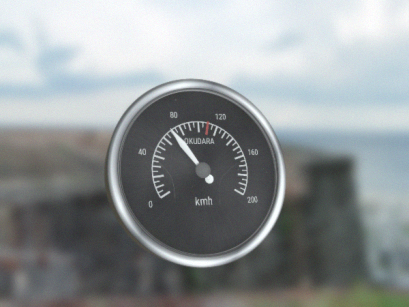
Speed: 70 km/h
